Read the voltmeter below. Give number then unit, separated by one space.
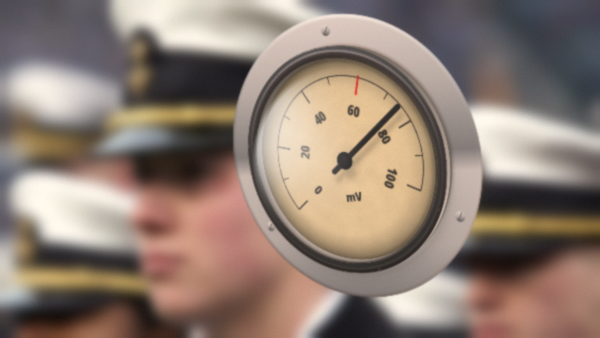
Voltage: 75 mV
